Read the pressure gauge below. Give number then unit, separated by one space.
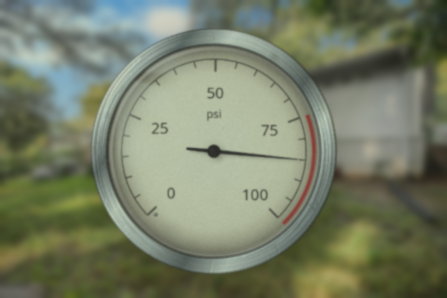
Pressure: 85 psi
